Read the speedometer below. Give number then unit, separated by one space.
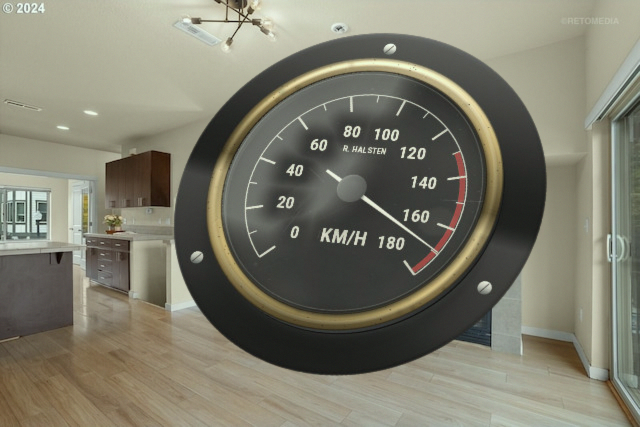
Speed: 170 km/h
